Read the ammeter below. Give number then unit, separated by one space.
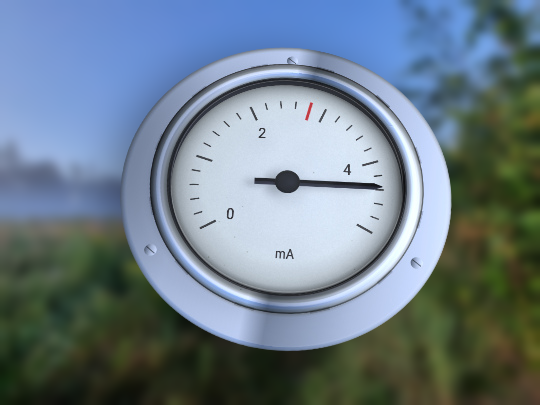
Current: 4.4 mA
